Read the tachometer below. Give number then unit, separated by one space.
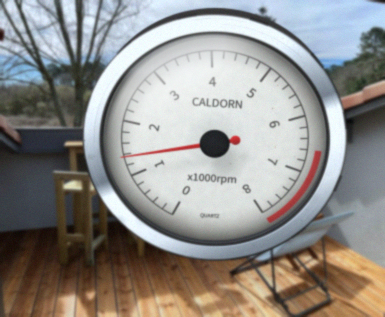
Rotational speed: 1400 rpm
